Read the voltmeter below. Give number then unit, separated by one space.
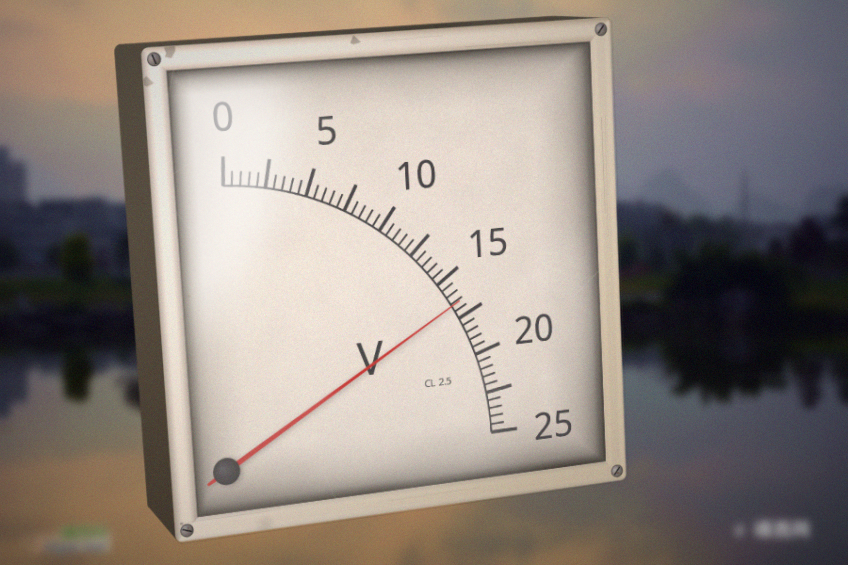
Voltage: 16.5 V
